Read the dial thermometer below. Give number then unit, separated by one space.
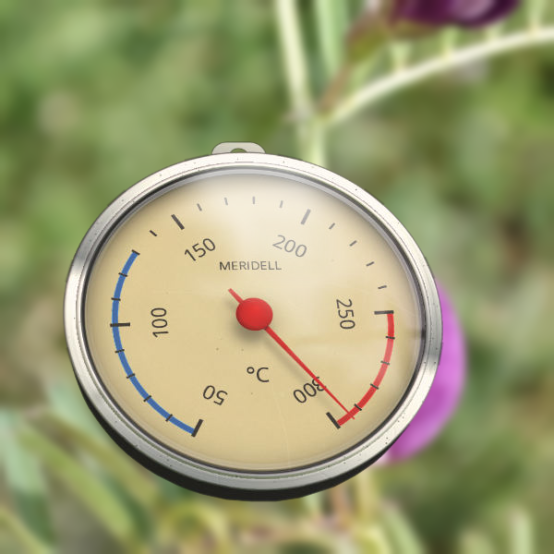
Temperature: 295 °C
